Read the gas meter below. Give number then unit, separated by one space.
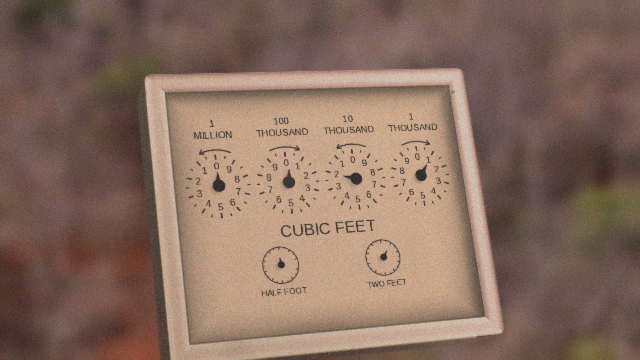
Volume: 2100 ft³
